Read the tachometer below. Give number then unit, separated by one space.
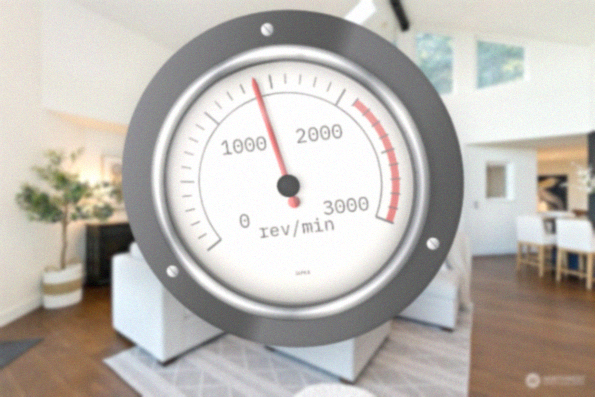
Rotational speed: 1400 rpm
